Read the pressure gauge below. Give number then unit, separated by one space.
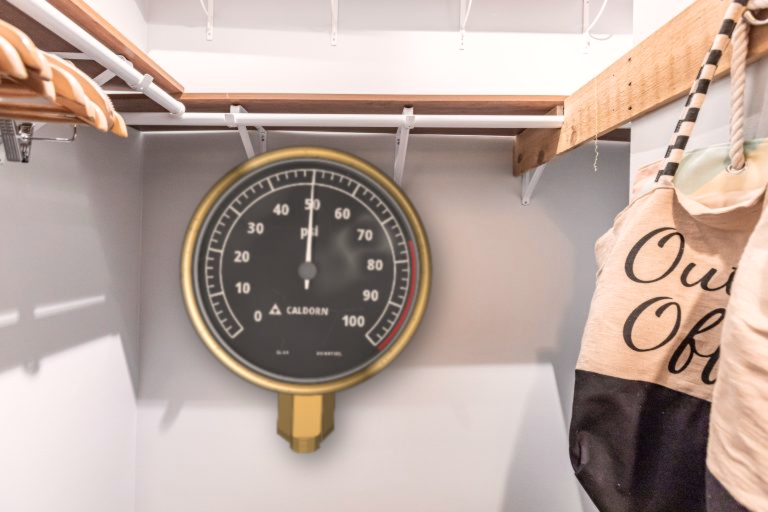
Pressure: 50 psi
